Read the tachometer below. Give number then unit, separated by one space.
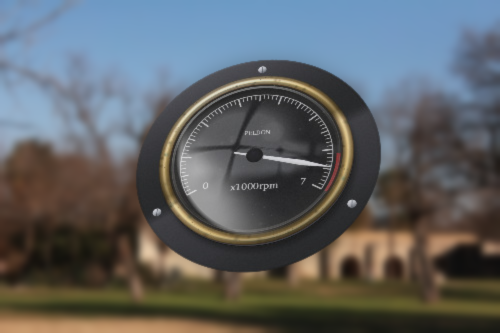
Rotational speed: 6500 rpm
